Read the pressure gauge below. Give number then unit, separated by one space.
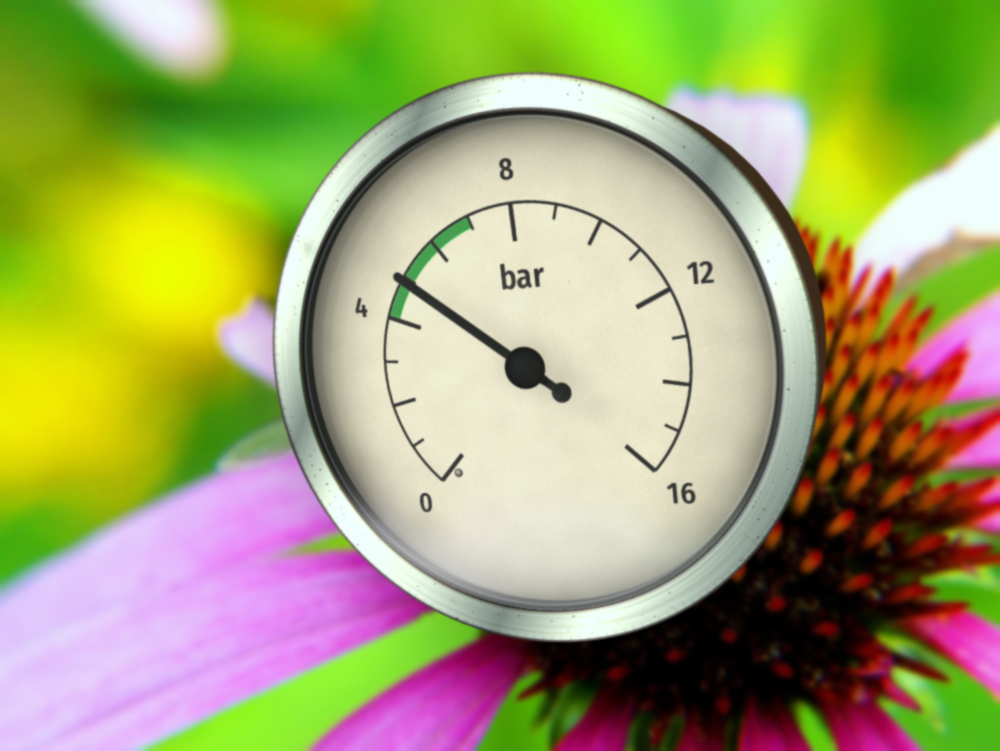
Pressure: 5 bar
